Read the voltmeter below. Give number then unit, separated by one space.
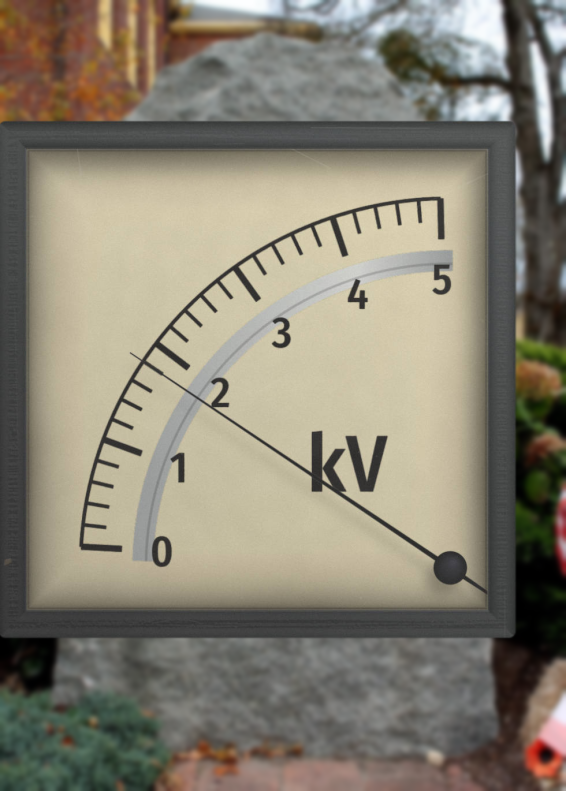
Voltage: 1.8 kV
